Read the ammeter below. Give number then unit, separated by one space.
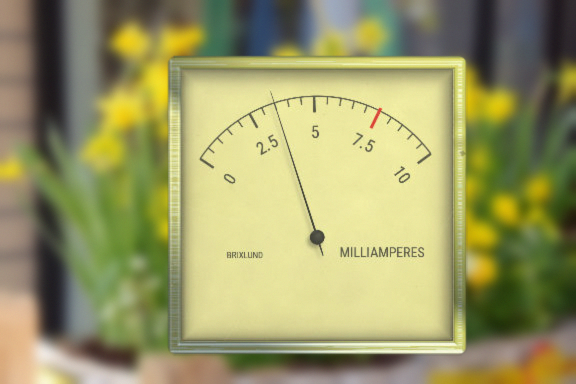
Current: 3.5 mA
